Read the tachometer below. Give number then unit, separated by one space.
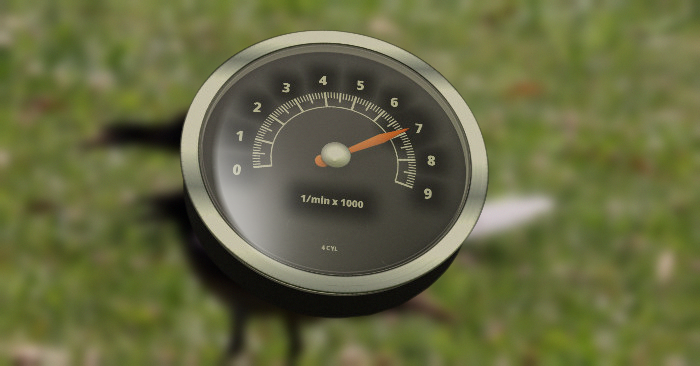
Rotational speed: 7000 rpm
